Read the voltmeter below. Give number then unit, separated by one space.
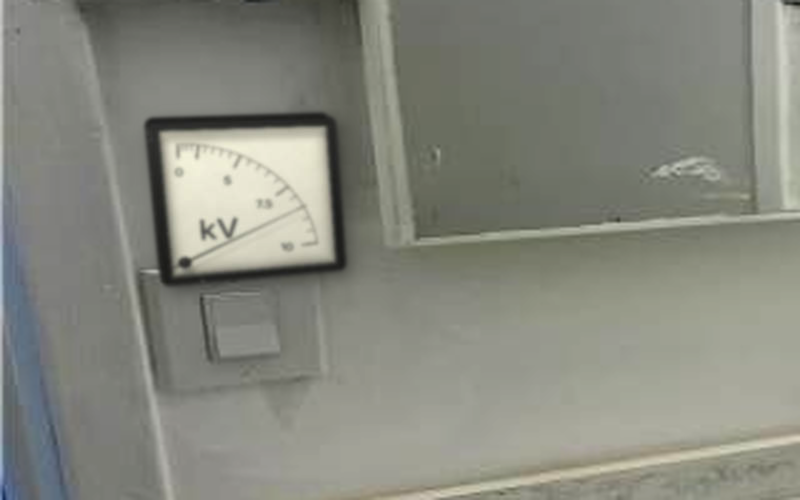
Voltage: 8.5 kV
